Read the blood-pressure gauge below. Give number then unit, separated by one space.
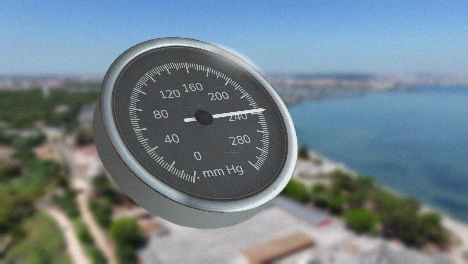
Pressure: 240 mmHg
